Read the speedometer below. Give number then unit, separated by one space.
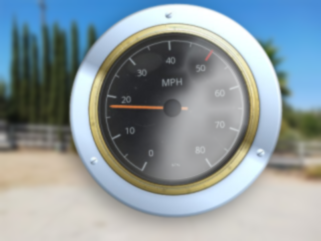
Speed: 17.5 mph
